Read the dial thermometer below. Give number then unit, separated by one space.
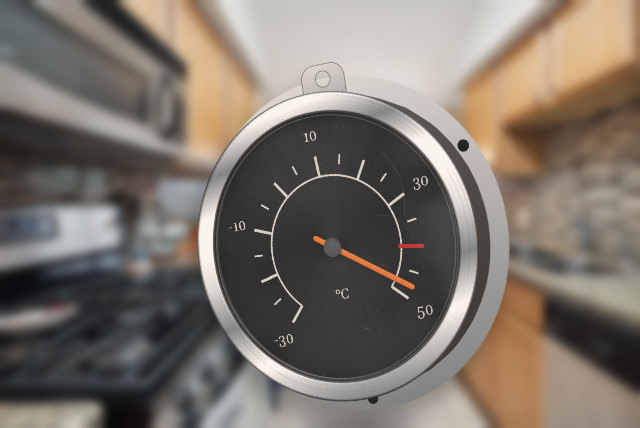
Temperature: 47.5 °C
